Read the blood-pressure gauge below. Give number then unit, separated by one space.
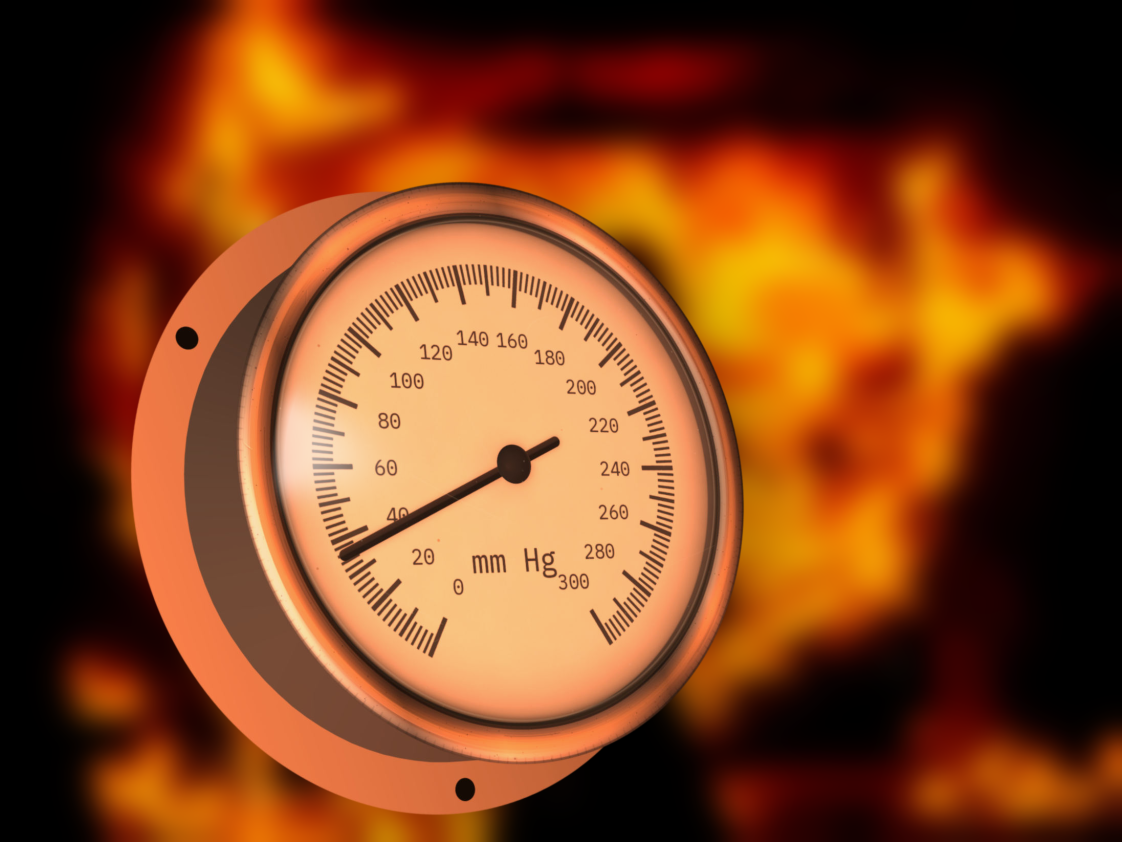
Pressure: 36 mmHg
